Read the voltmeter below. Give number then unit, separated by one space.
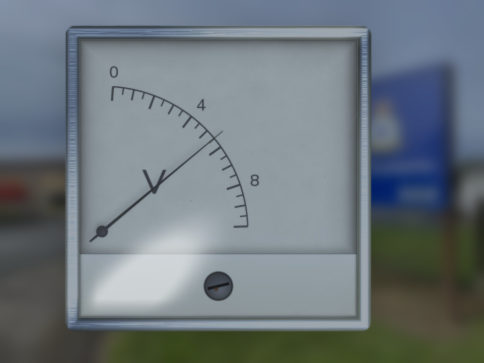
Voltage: 5.5 V
